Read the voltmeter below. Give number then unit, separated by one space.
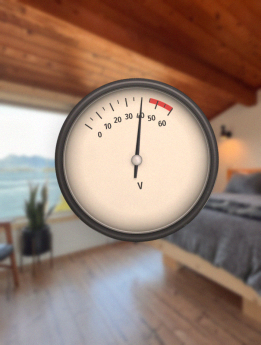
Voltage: 40 V
